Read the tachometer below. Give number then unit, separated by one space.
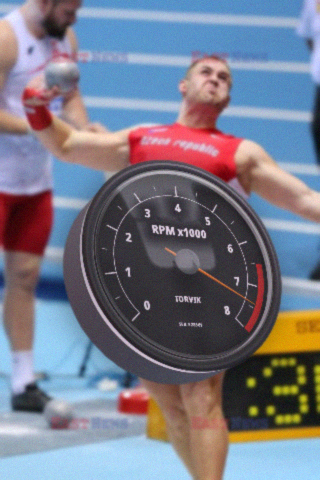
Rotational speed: 7500 rpm
